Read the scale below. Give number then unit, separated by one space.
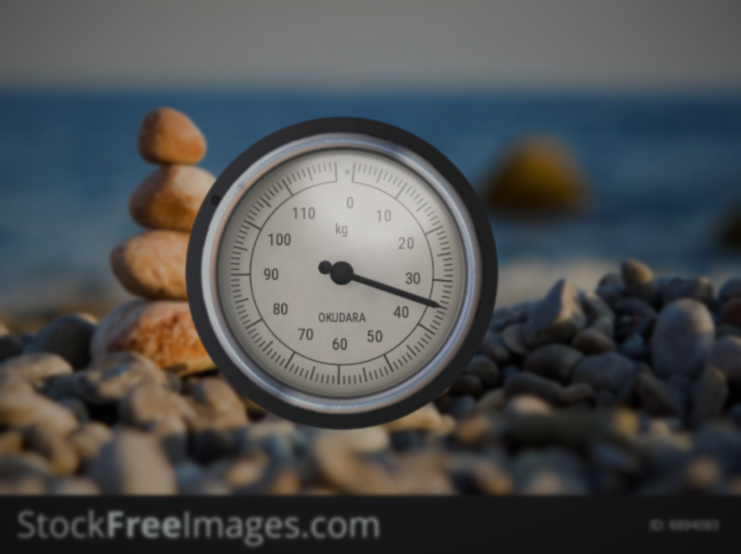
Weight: 35 kg
